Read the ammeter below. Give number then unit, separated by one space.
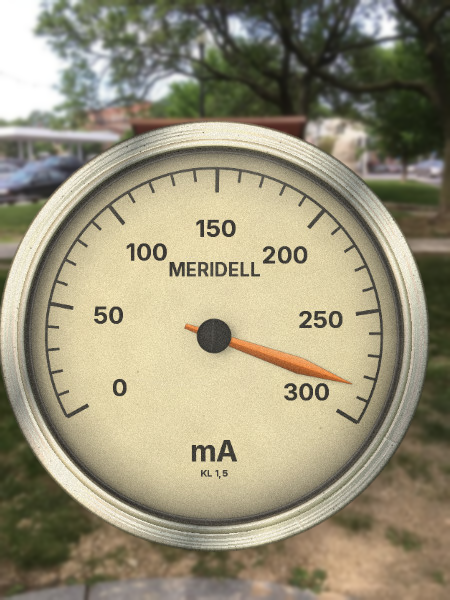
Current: 285 mA
